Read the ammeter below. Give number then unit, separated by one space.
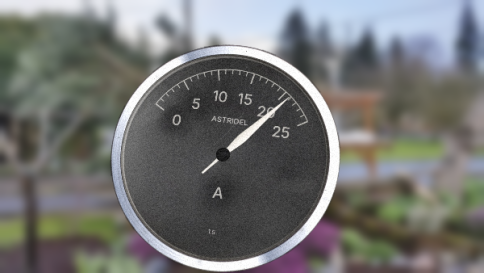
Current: 21 A
